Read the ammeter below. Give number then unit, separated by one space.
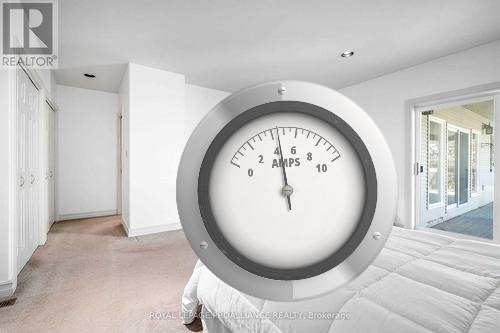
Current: 4.5 A
